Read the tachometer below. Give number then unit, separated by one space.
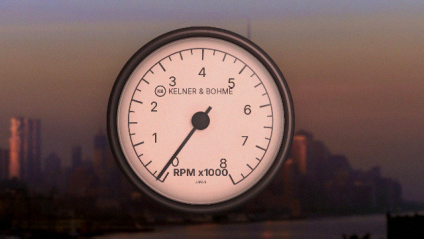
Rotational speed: 125 rpm
